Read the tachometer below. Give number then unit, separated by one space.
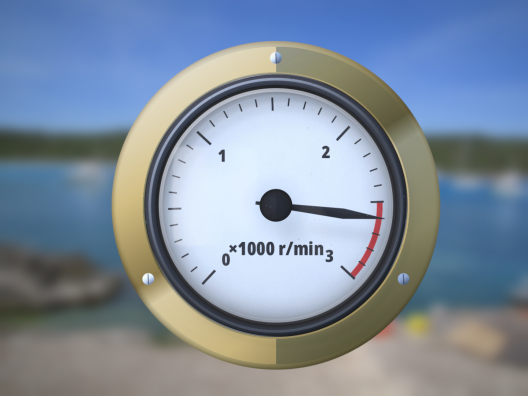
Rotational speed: 2600 rpm
